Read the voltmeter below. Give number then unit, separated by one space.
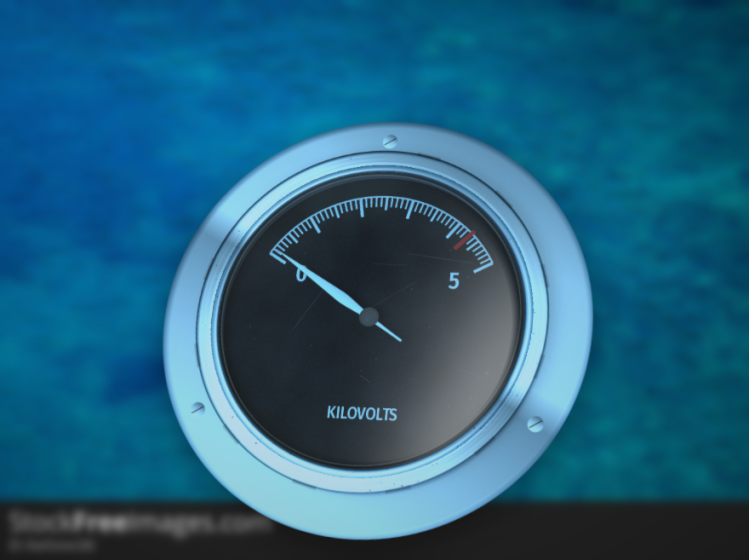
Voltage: 0.1 kV
